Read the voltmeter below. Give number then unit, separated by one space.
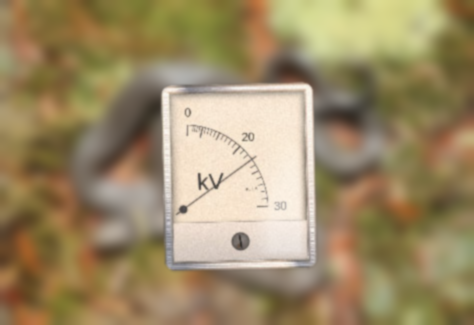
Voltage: 23 kV
